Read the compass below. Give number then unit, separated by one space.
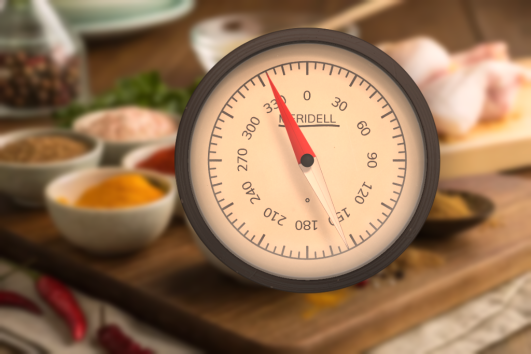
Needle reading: 335 °
